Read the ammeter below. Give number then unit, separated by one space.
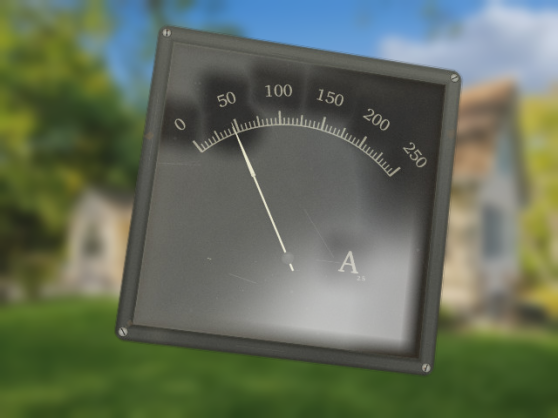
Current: 45 A
